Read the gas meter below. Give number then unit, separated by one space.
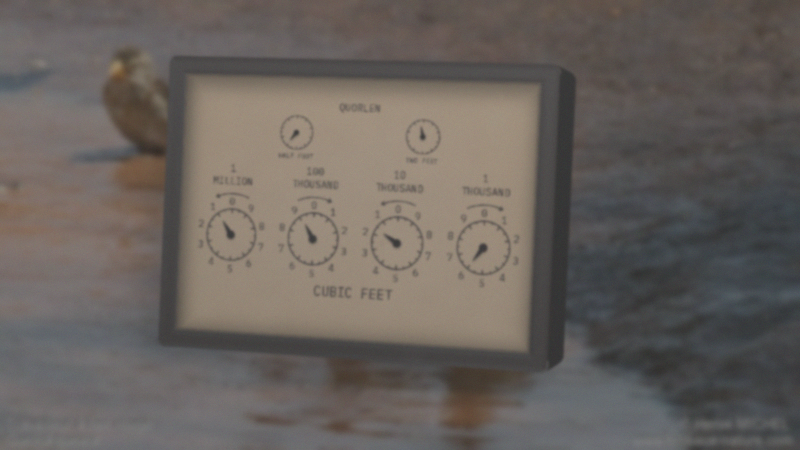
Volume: 91600 ft³
